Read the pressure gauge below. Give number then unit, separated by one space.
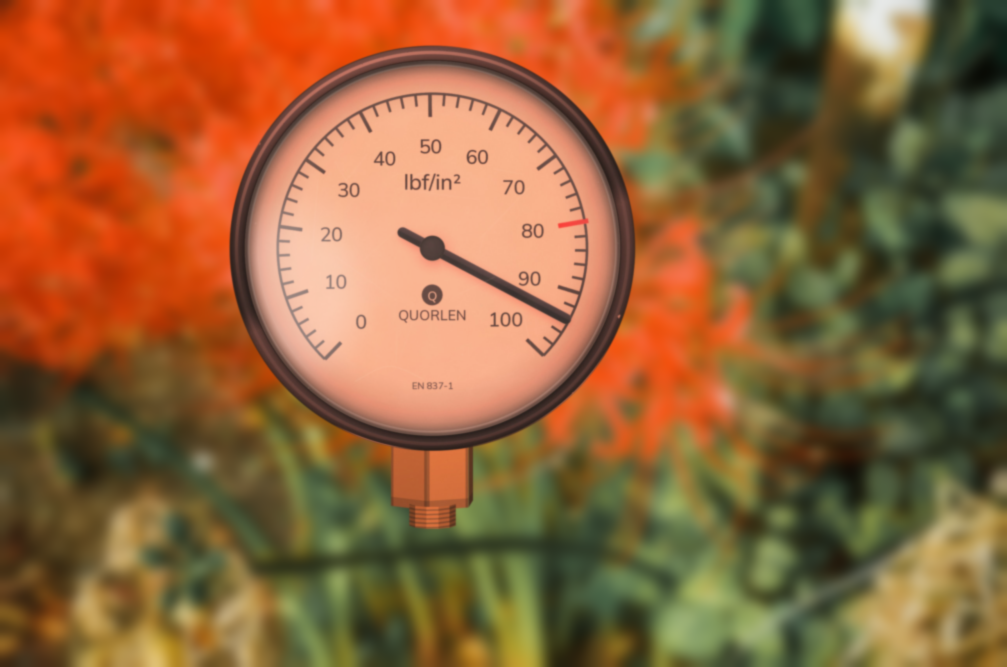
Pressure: 94 psi
